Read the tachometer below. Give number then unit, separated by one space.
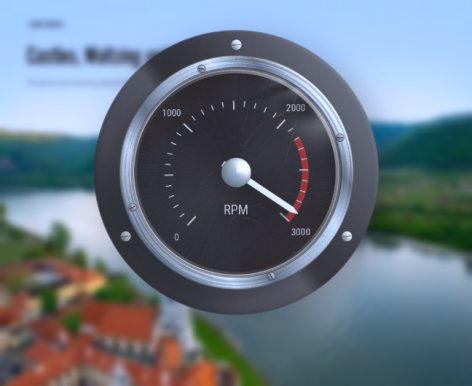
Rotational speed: 2900 rpm
